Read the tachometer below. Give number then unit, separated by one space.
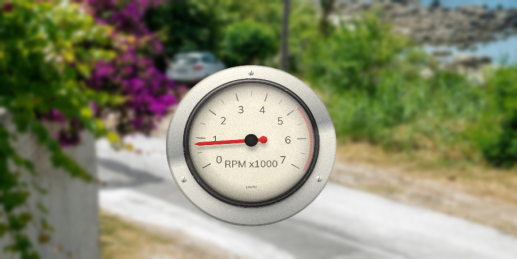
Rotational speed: 750 rpm
